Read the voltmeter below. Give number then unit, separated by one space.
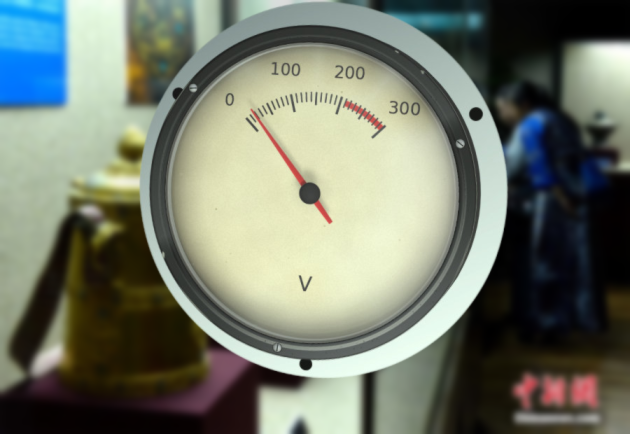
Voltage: 20 V
